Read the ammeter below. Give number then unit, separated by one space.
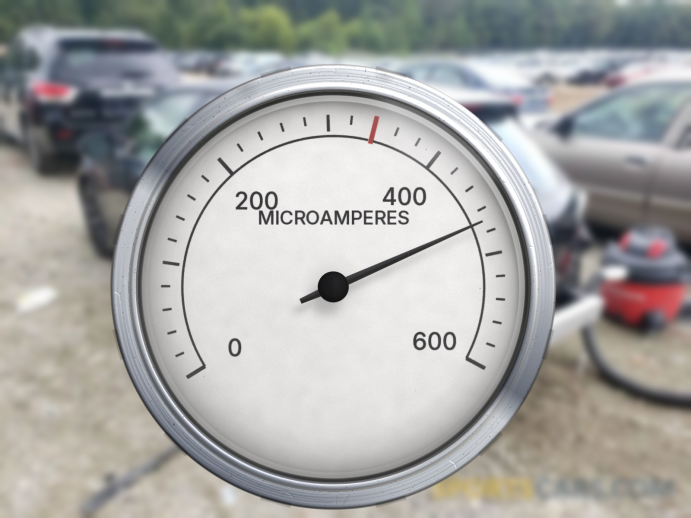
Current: 470 µA
